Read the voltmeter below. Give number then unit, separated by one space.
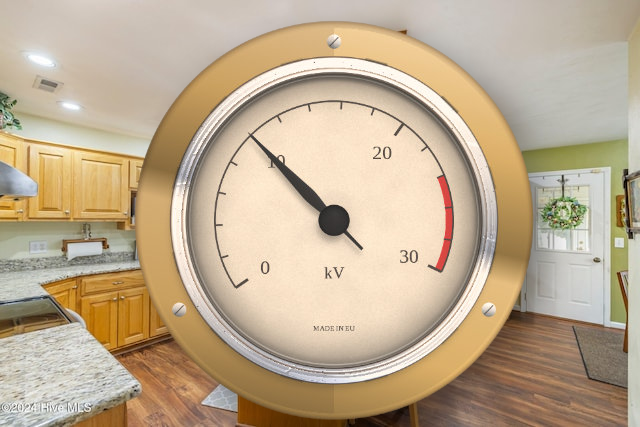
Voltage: 10 kV
